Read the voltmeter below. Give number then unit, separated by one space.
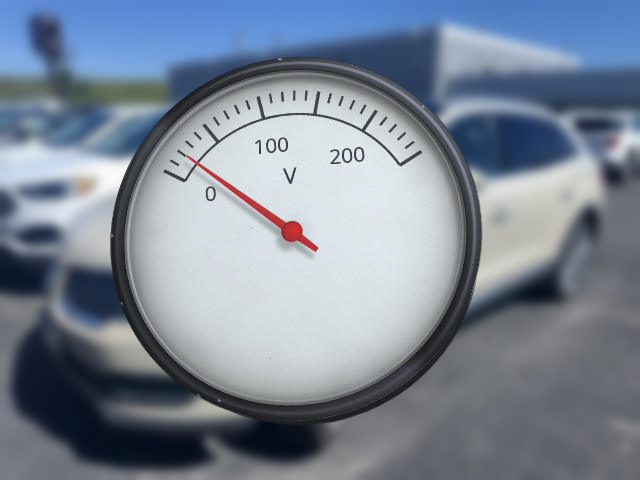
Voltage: 20 V
